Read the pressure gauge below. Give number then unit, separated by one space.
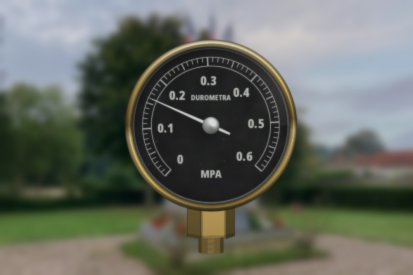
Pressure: 0.16 MPa
